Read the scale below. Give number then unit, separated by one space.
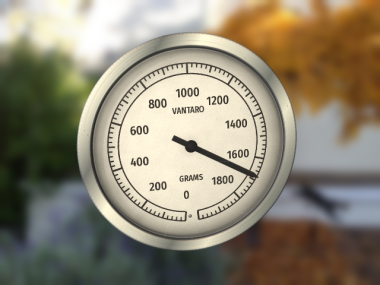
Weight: 1680 g
